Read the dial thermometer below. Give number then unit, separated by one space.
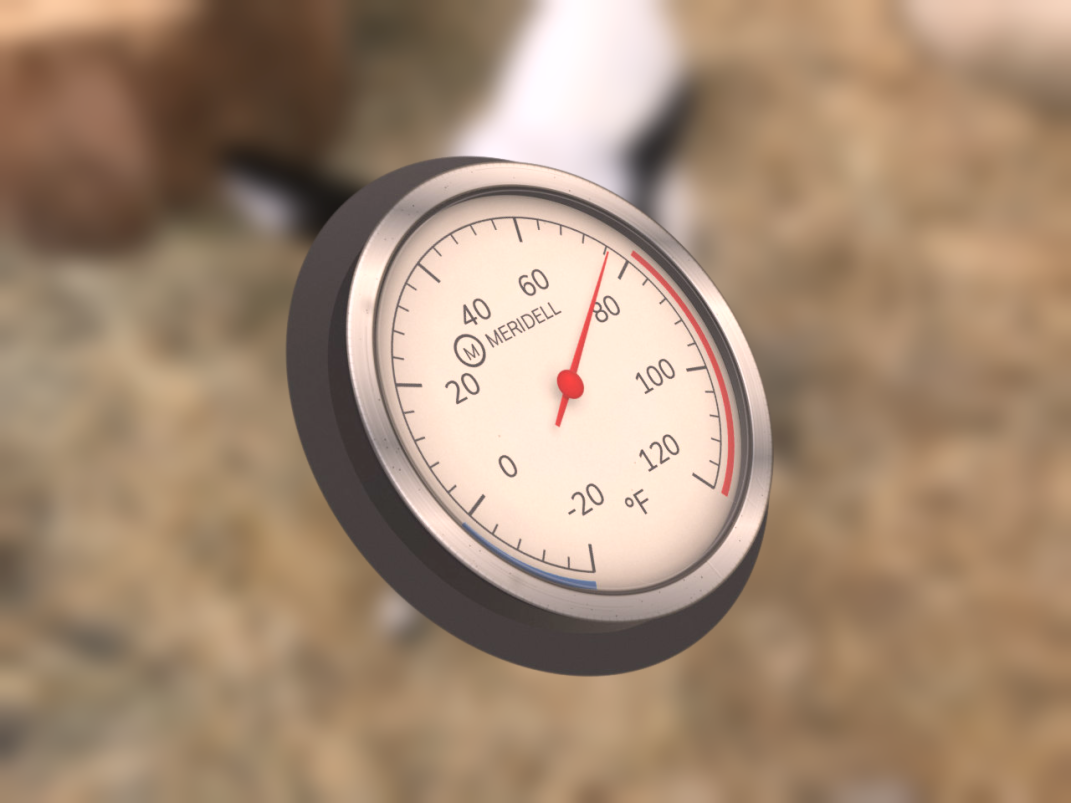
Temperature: 76 °F
